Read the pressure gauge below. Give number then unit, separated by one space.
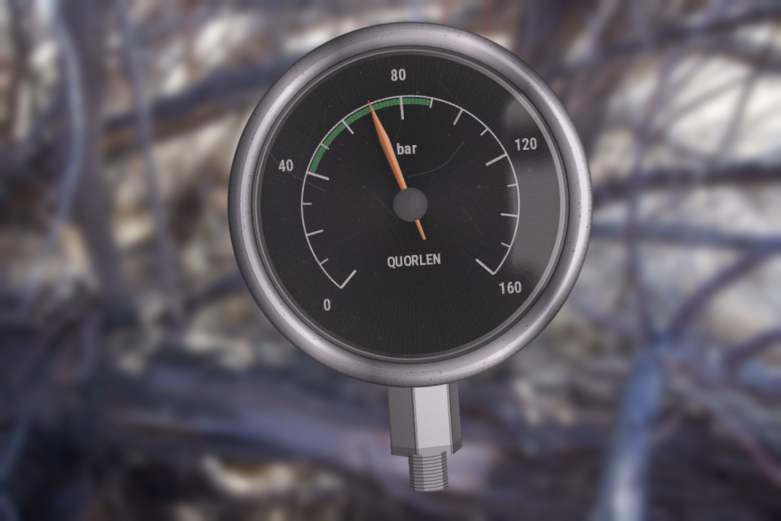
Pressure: 70 bar
